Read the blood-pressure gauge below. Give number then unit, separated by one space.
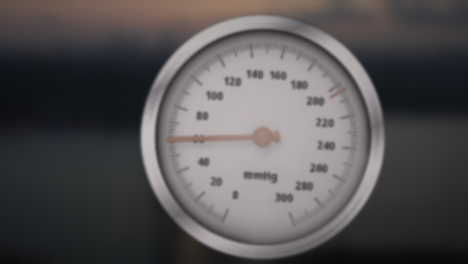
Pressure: 60 mmHg
